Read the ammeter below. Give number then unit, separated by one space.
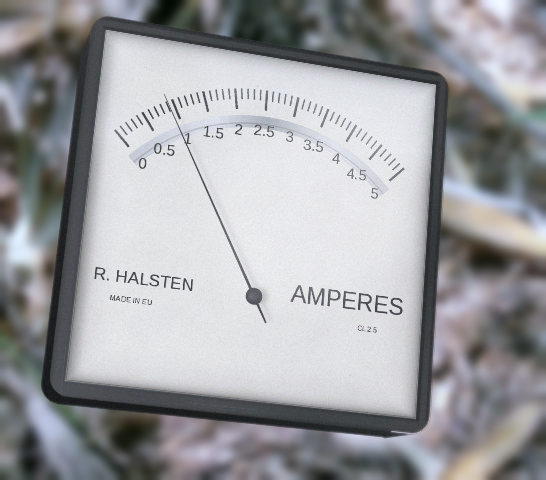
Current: 0.9 A
